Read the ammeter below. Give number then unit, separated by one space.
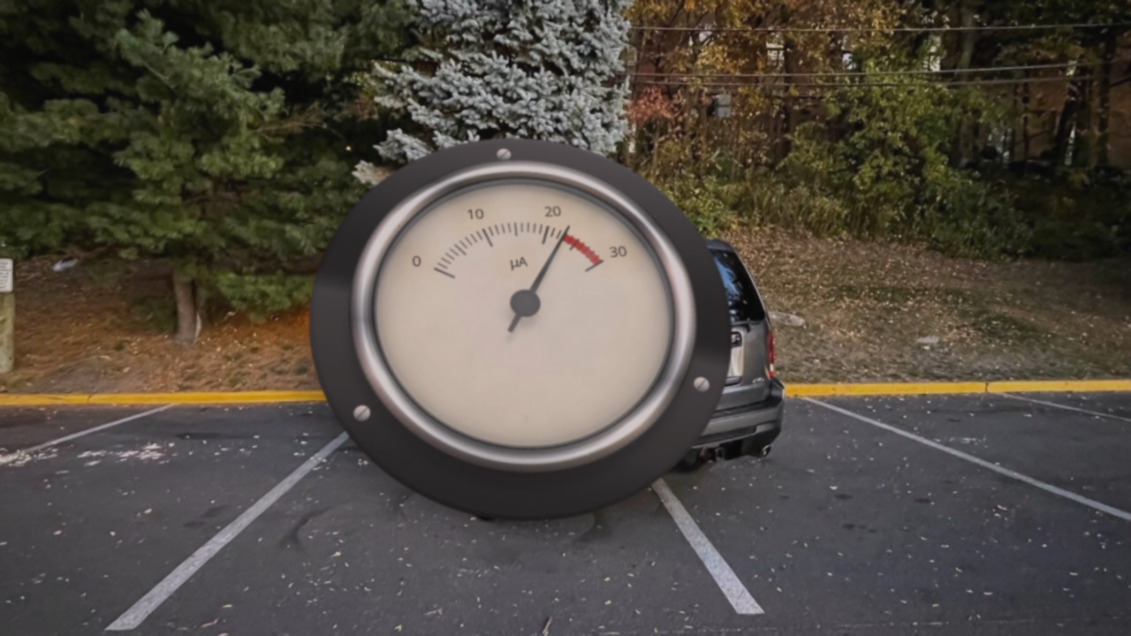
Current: 23 µA
